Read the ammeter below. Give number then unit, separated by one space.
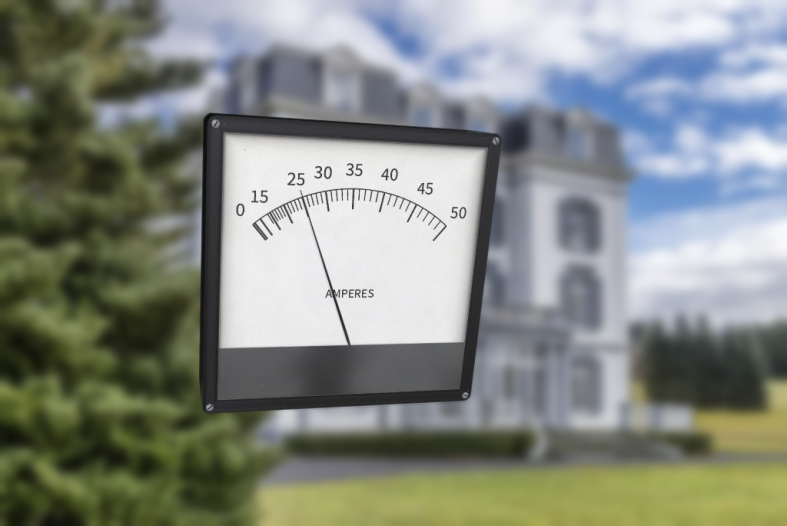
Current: 25 A
